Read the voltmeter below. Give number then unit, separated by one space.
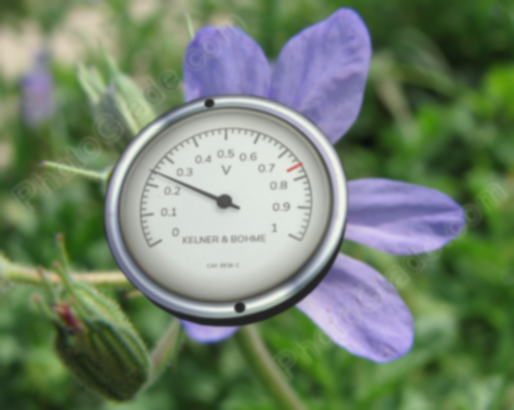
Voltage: 0.24 V
